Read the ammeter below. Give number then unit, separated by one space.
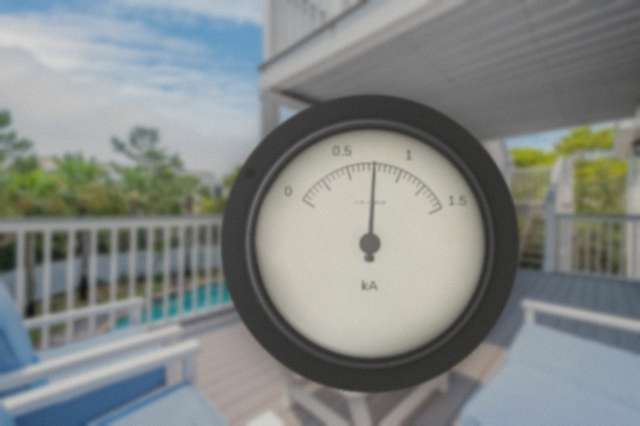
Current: 0.75 kA
